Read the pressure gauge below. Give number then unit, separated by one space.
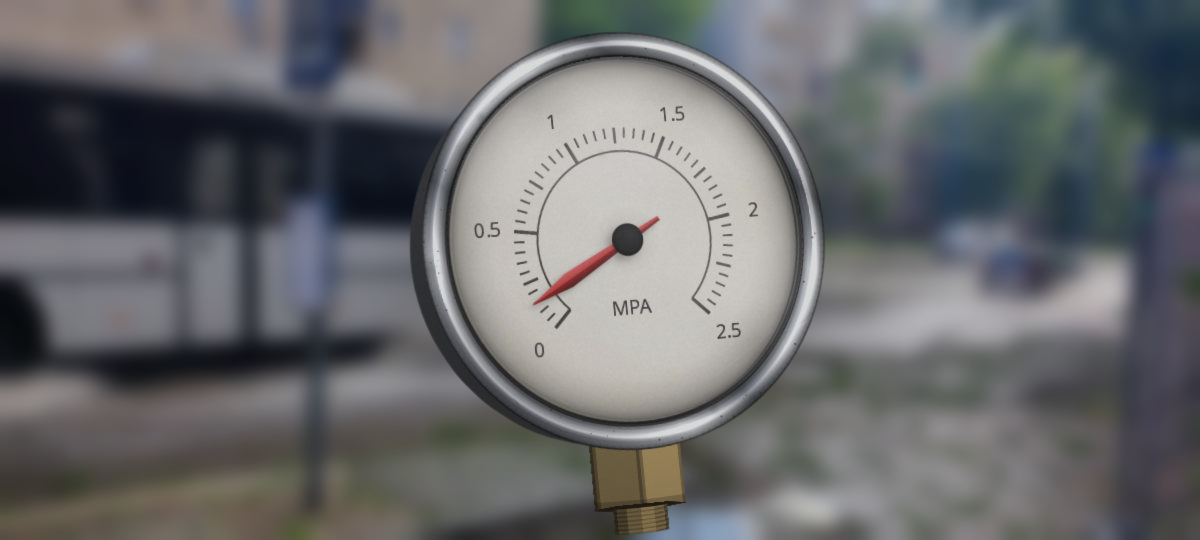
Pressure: 0.15 MPa
